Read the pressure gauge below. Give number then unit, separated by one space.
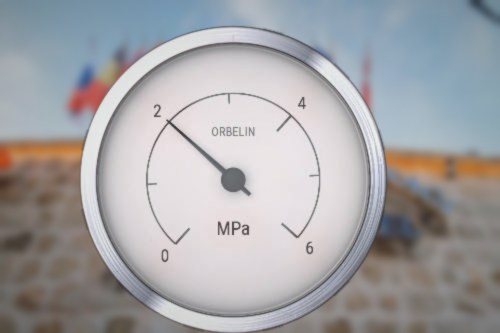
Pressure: 2 MPa
